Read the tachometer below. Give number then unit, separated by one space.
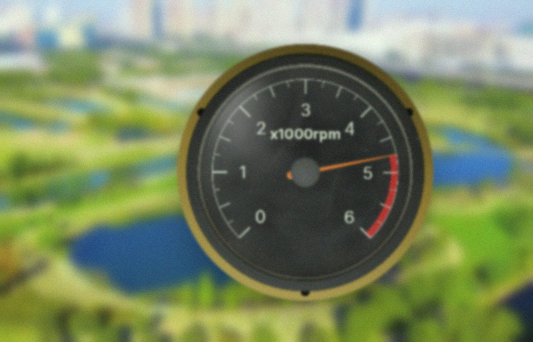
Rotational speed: 4750 rpm
